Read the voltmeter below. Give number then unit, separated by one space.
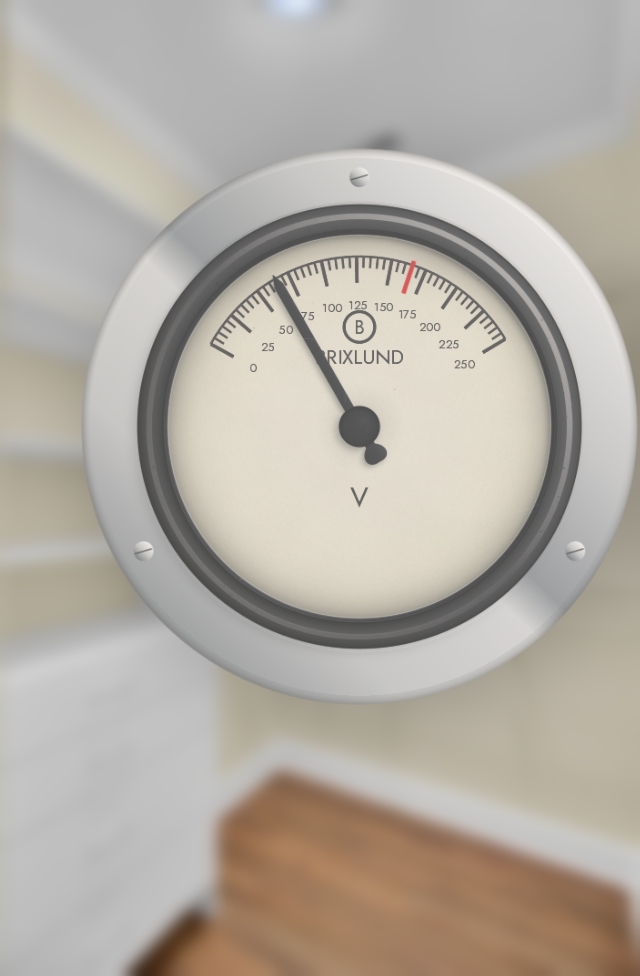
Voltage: 65 V
